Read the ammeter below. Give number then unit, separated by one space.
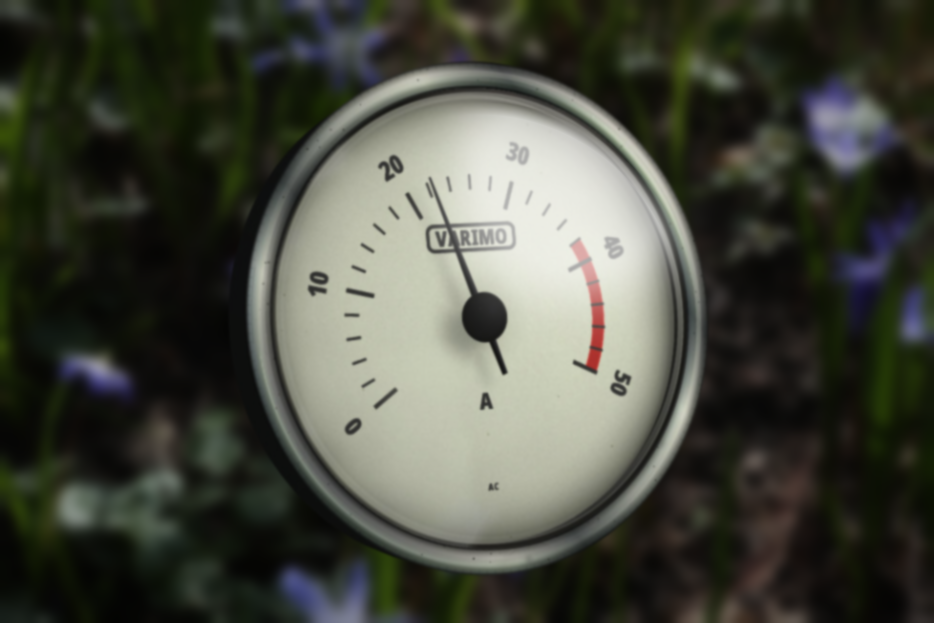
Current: 22 A
